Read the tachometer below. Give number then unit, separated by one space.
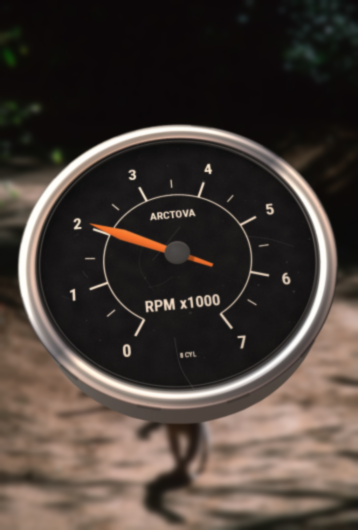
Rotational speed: 2000 rpm
